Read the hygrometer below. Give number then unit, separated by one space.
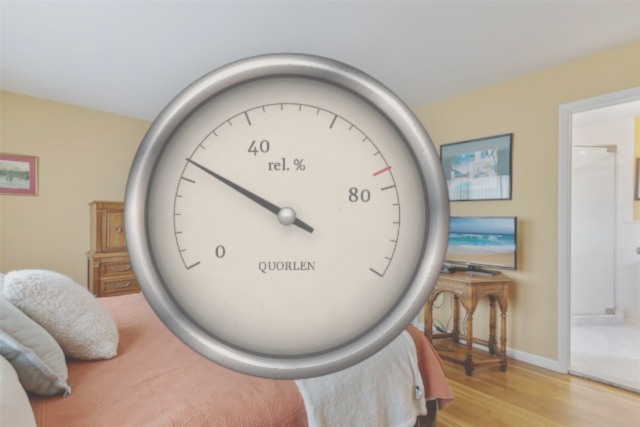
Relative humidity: 24 %
